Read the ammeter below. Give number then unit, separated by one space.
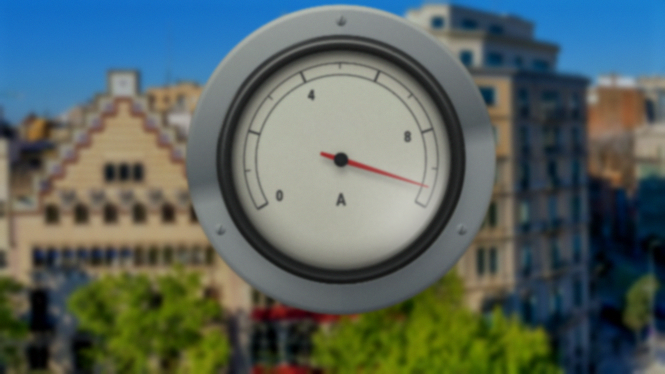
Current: 9.5 A
